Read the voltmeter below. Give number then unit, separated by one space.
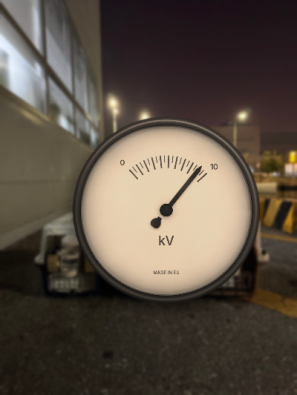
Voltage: 9 kV
